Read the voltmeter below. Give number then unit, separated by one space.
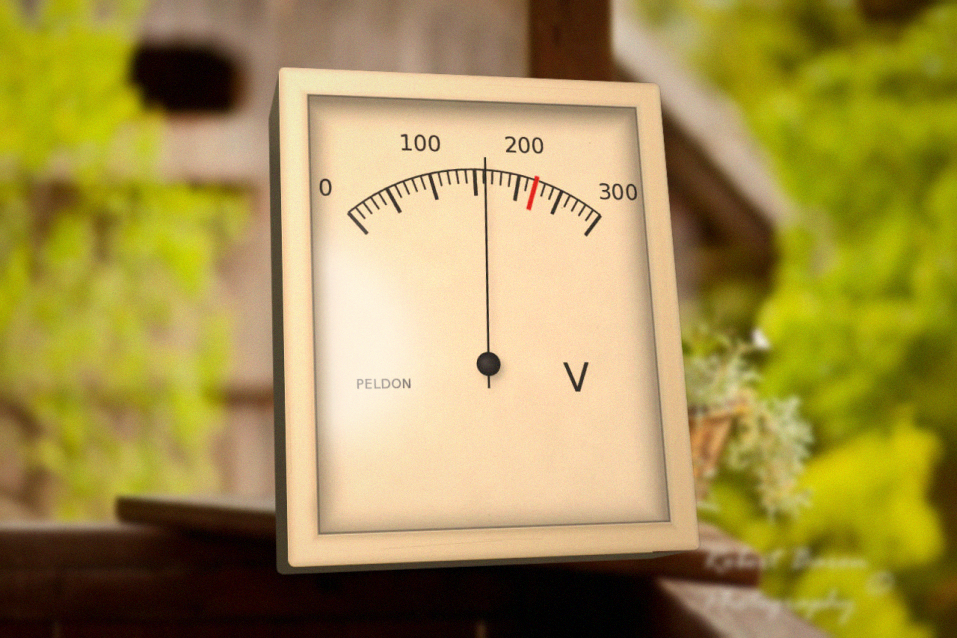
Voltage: 160 V
